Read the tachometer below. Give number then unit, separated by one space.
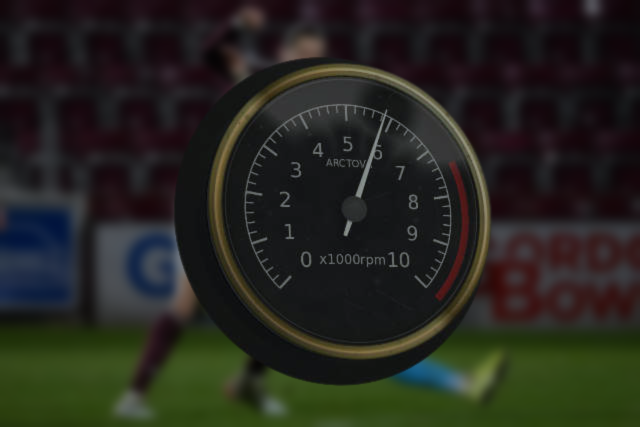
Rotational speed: 5800 rpm
